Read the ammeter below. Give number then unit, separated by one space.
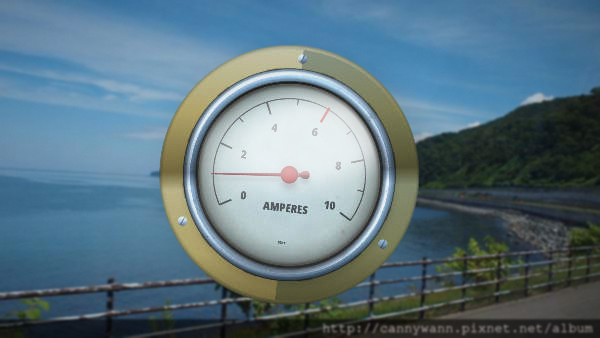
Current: 1 A
